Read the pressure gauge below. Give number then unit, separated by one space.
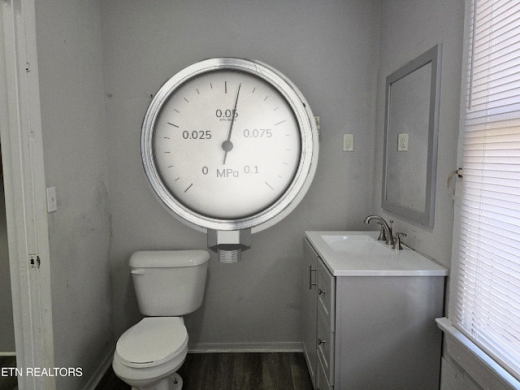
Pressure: 0.055 MPa
